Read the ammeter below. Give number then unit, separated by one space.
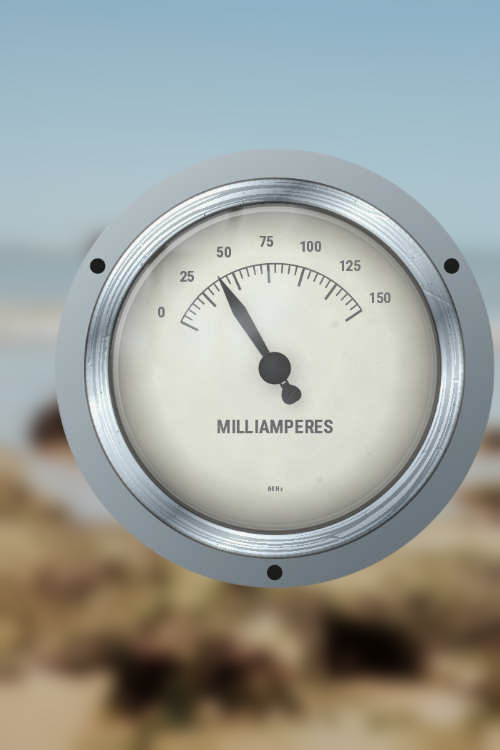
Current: 40 mA
